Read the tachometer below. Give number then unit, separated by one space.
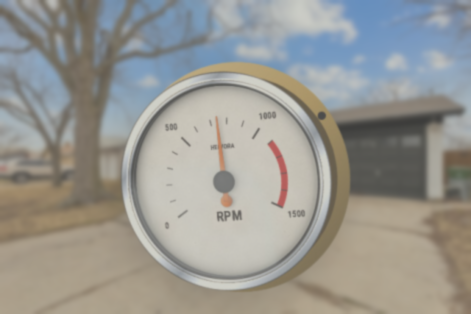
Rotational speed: 750 rpm
